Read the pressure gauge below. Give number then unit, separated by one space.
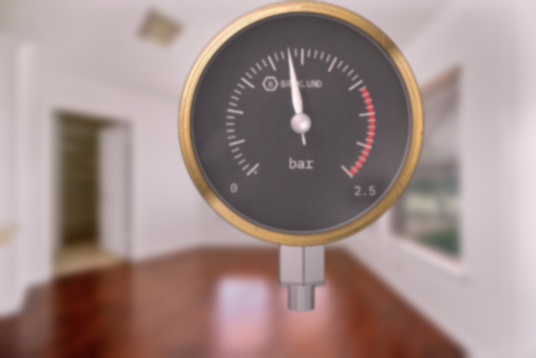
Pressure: 1.15 bar
